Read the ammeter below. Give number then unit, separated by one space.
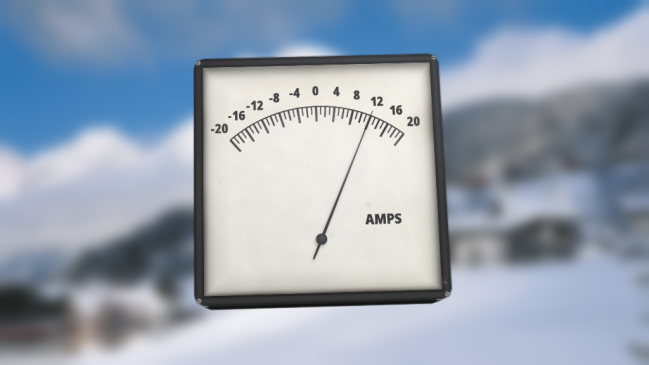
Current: 12 A
